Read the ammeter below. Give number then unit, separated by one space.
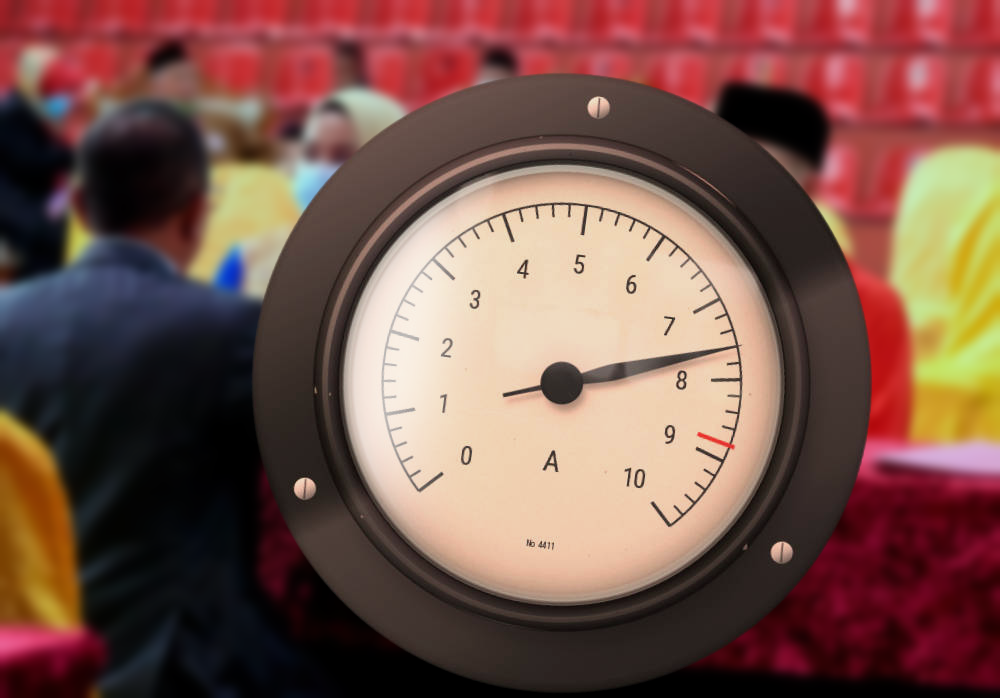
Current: 7.6 A
